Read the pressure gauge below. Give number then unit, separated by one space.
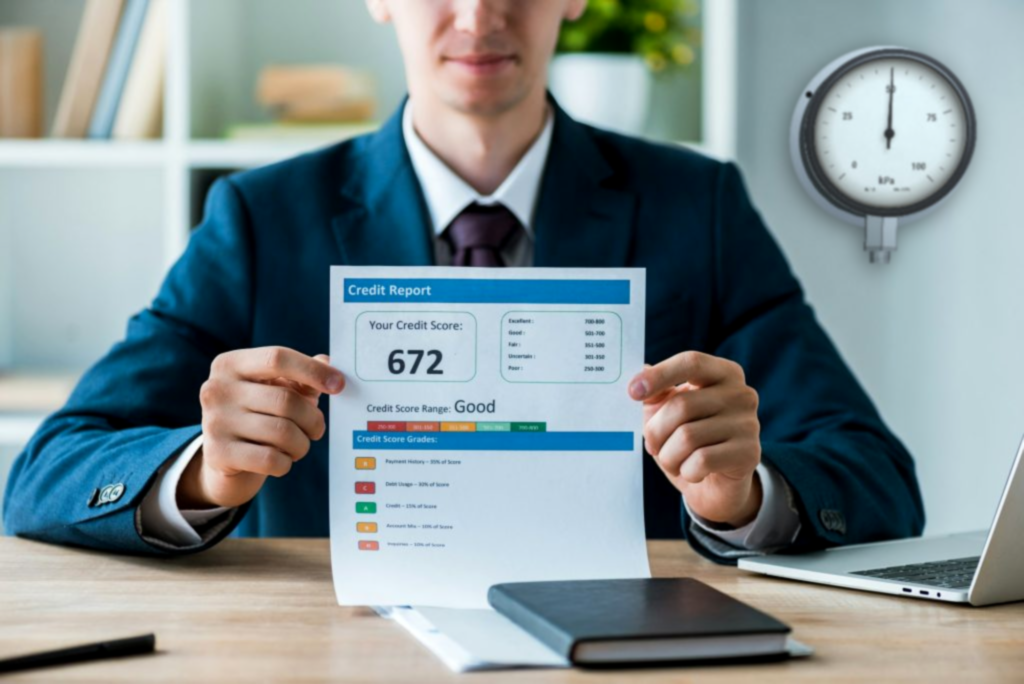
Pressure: 50 kPa
